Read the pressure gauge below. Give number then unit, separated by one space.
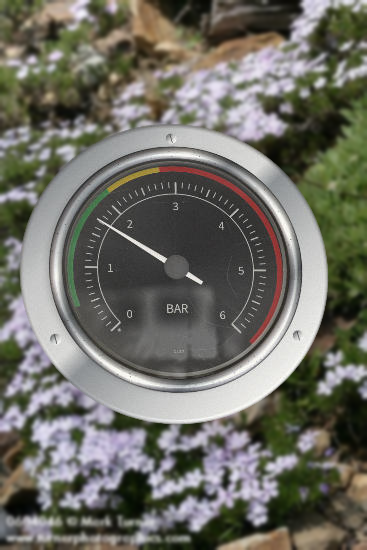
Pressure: 1.7 bar
